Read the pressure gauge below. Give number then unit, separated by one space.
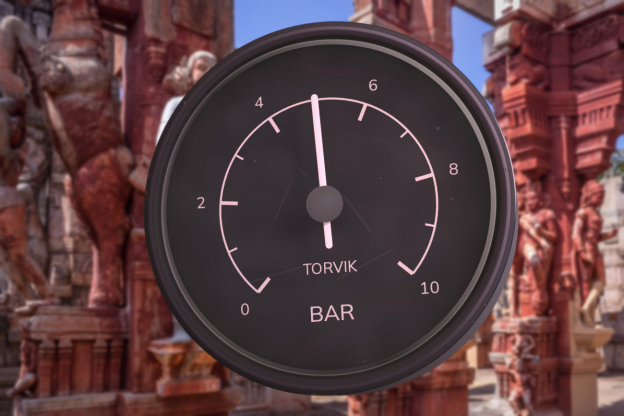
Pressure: 5 bar
